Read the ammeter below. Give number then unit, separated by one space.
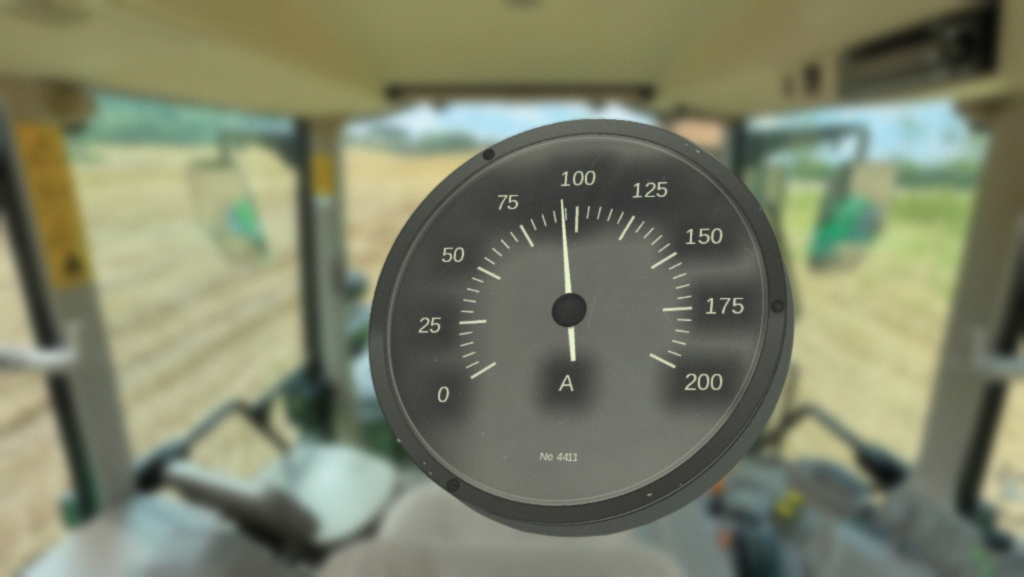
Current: 95 A
